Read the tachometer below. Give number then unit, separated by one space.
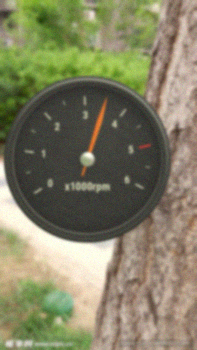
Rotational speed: 3500 rpm
